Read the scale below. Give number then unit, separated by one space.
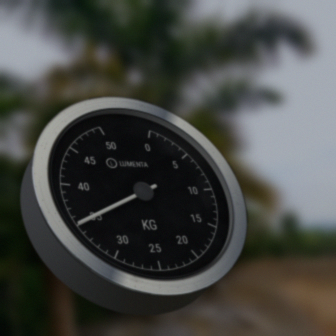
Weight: 35 kg
